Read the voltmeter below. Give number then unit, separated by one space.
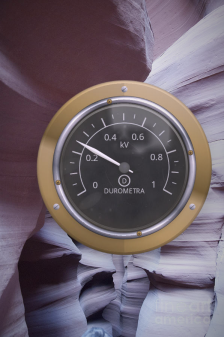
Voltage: 0.25 kV
